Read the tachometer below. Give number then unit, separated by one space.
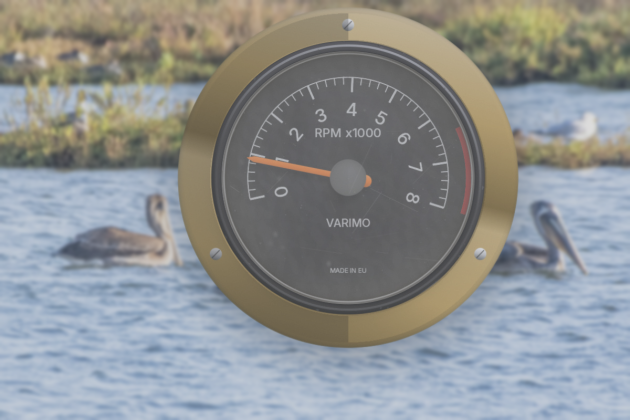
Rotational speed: 900 rpm
